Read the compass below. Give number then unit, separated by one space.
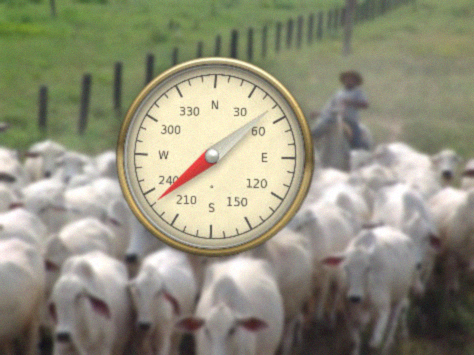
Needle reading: 230 °
